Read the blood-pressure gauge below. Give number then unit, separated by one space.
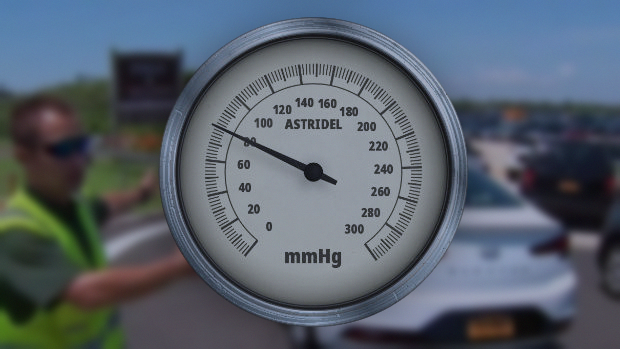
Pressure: 80 mmHg
